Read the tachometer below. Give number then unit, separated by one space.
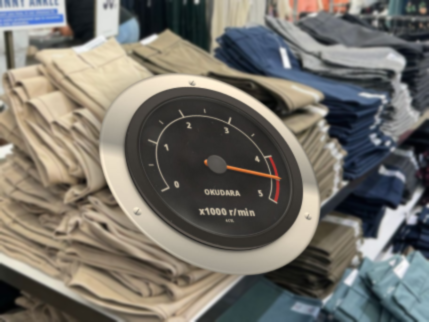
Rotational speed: 4500 rpm
